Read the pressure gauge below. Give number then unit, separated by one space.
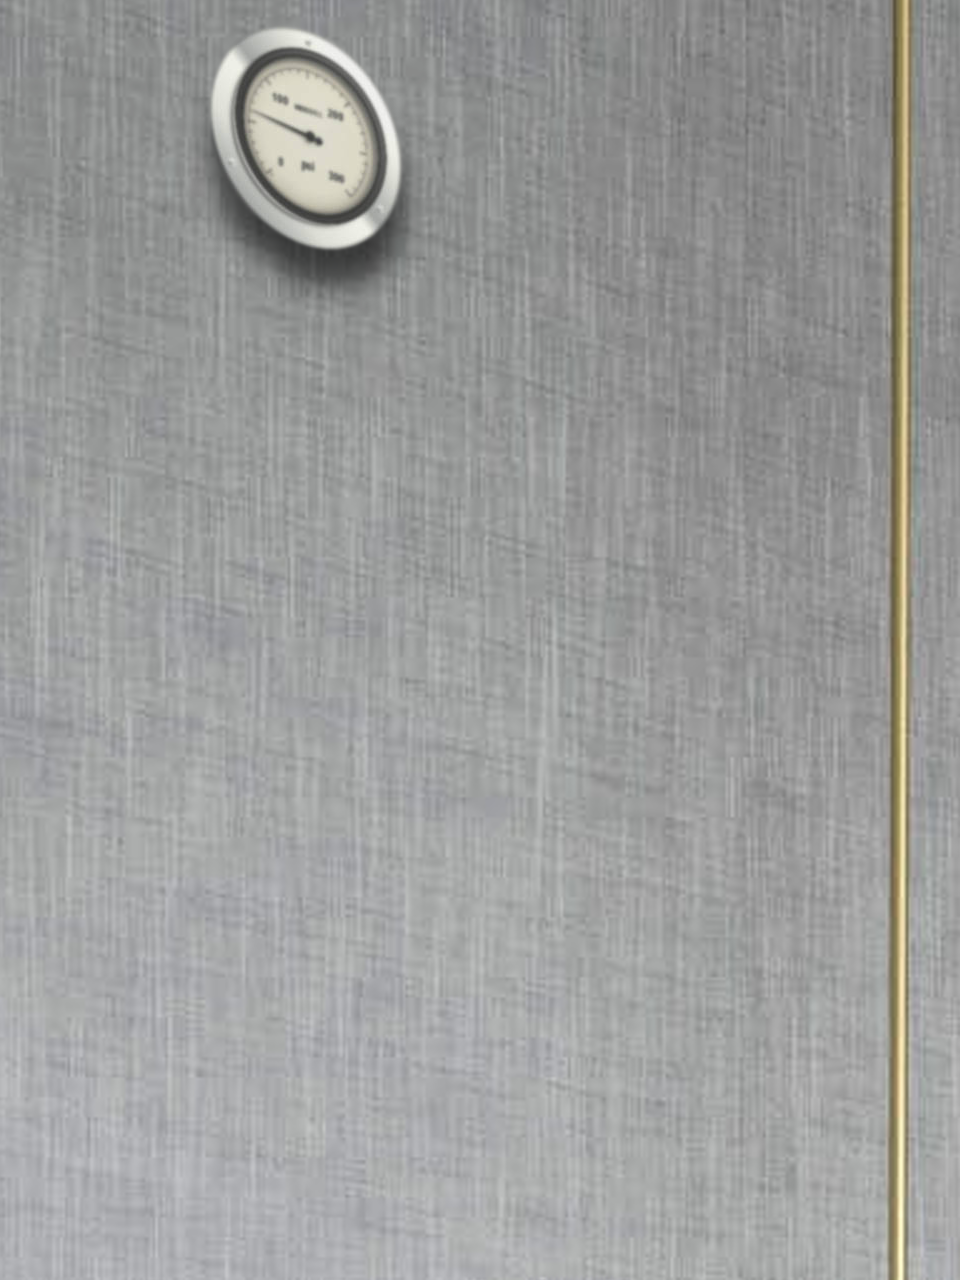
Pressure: 60 psi
